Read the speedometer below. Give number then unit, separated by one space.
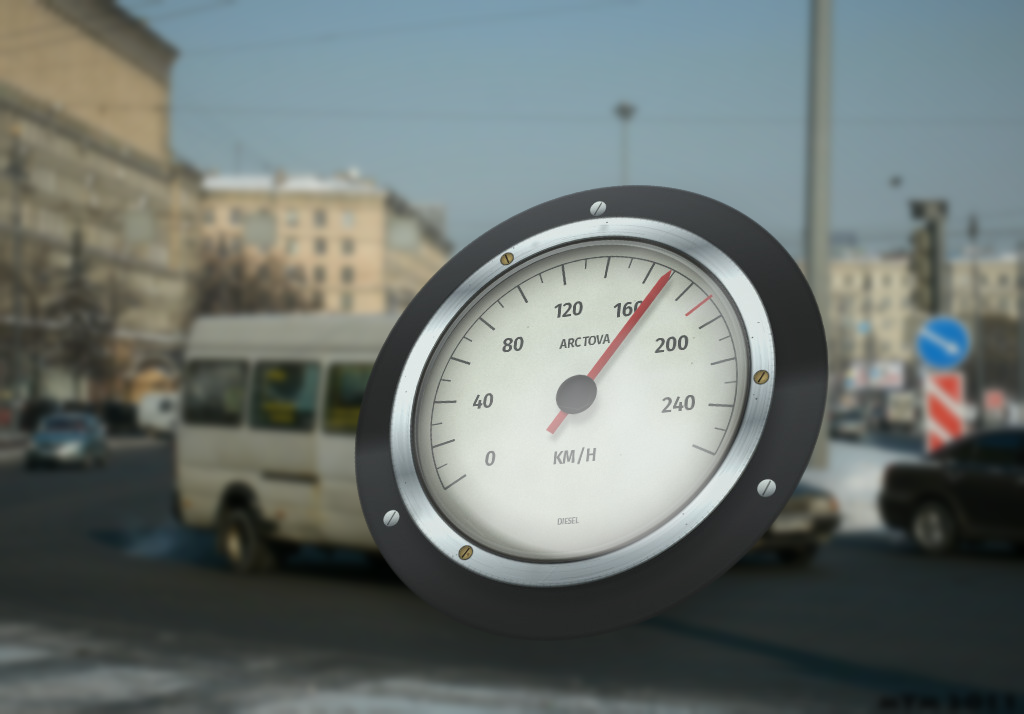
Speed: 170 km/h
